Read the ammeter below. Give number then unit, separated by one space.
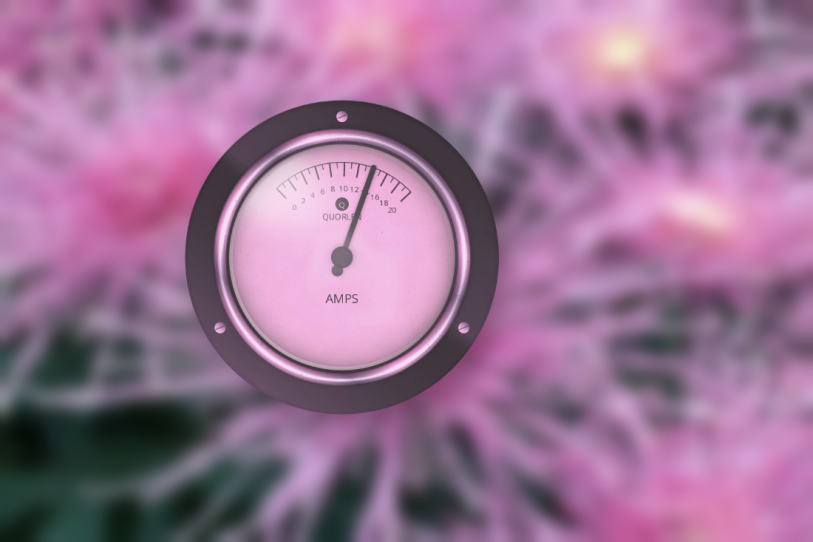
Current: 14 A
